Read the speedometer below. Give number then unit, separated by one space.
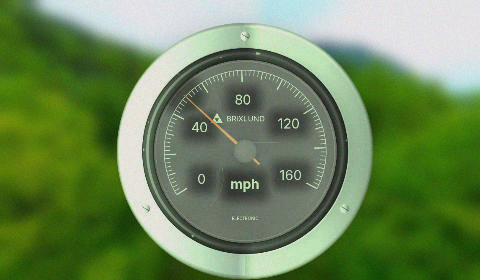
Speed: 50 mph
